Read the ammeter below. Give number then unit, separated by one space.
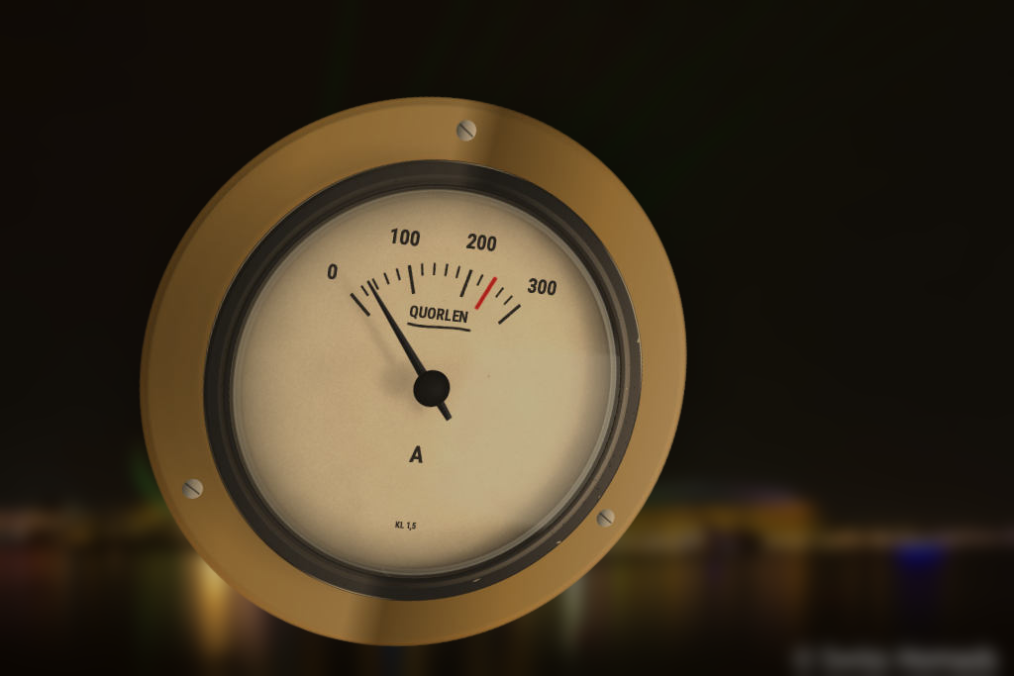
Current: 30 A
